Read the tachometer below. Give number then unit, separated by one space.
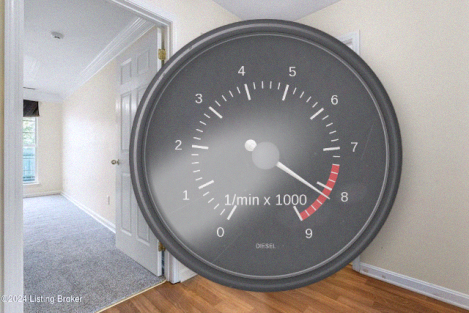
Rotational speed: 8200 rpm
